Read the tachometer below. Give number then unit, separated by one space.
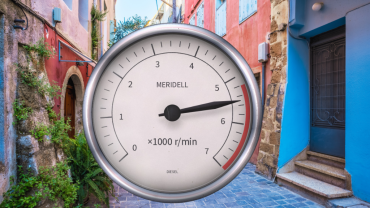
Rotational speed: 5500 rpm
